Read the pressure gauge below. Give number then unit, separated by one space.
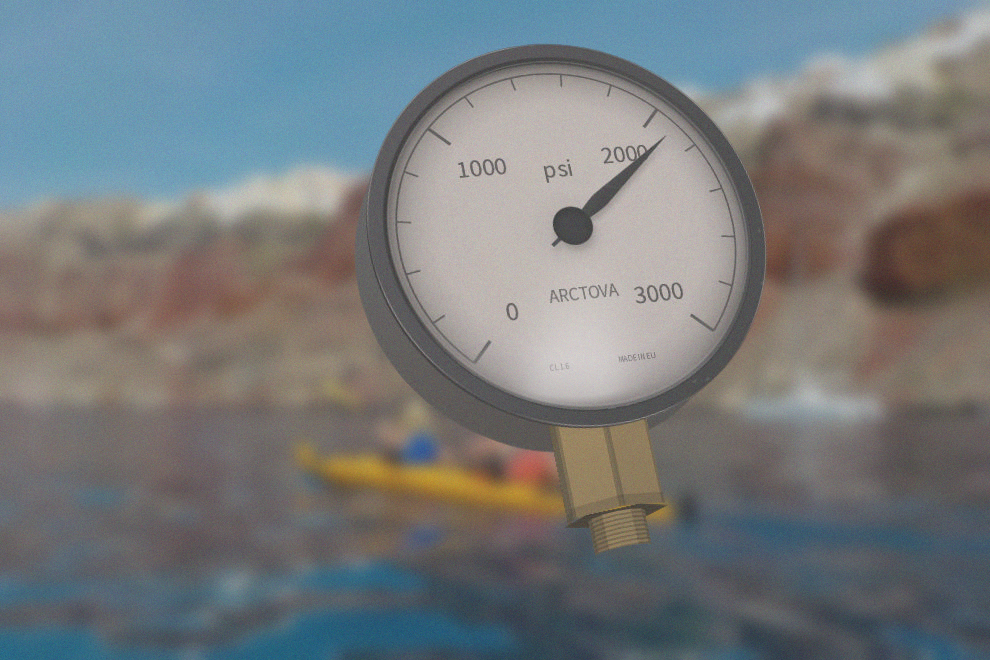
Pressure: 2100 psi
